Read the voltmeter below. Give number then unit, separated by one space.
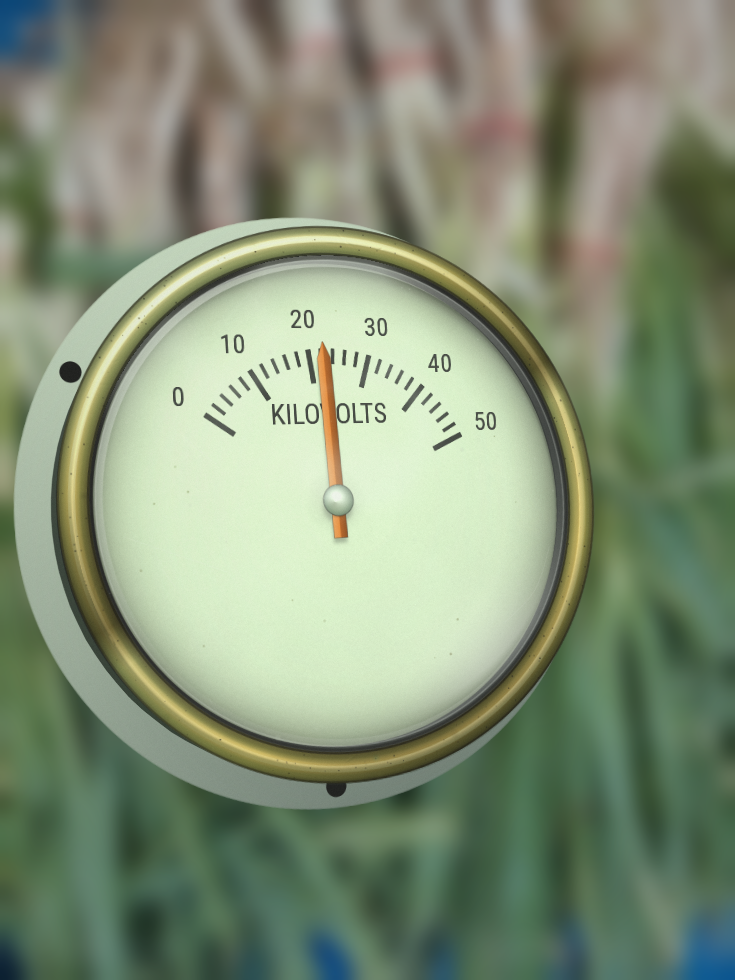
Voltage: 22 kV
